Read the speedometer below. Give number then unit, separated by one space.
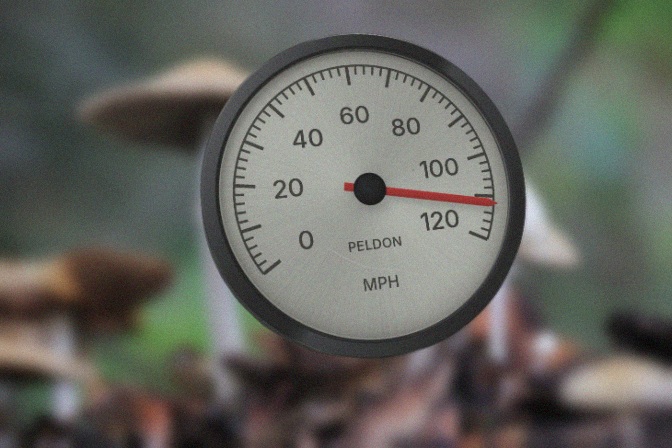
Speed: 112 mph
